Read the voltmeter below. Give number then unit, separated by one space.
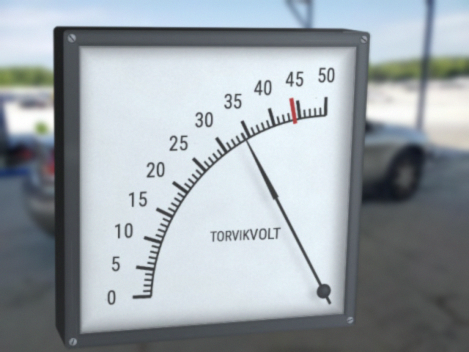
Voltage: 34 V
